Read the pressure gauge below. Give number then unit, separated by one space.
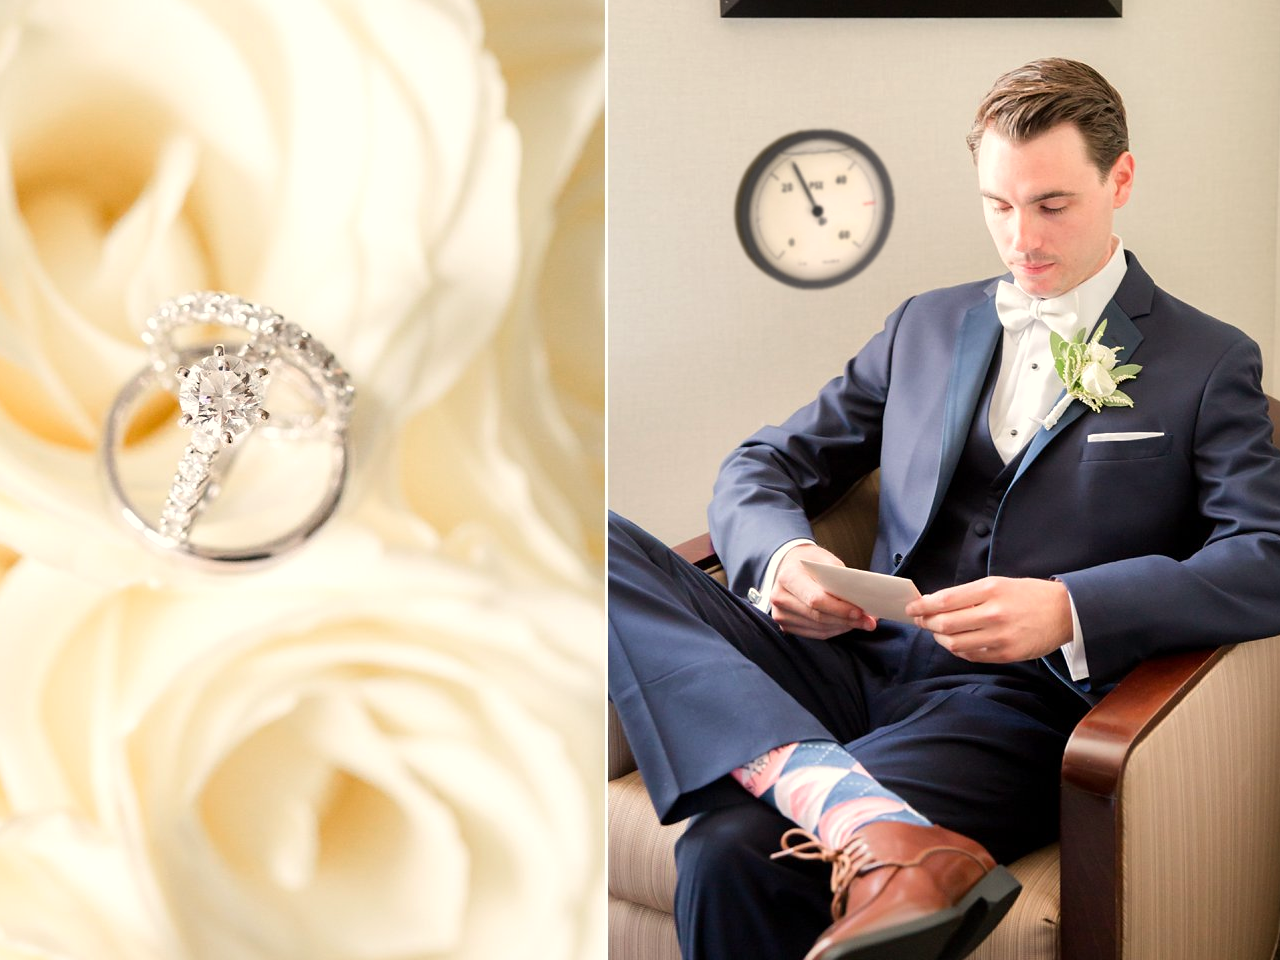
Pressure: 25 psi
